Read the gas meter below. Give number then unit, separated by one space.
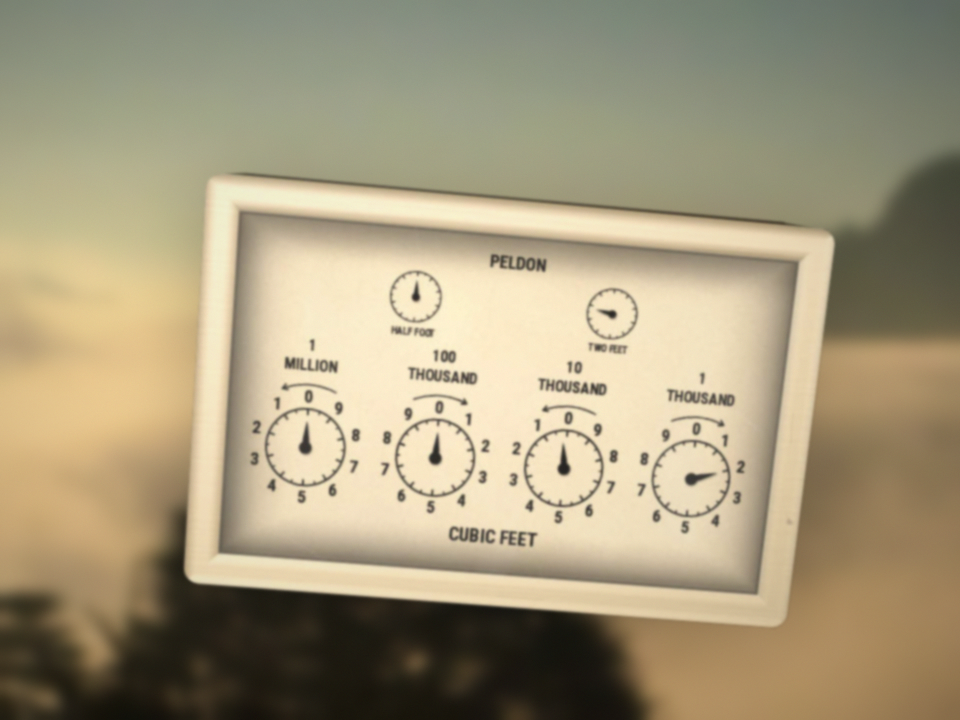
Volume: 200 ft³
